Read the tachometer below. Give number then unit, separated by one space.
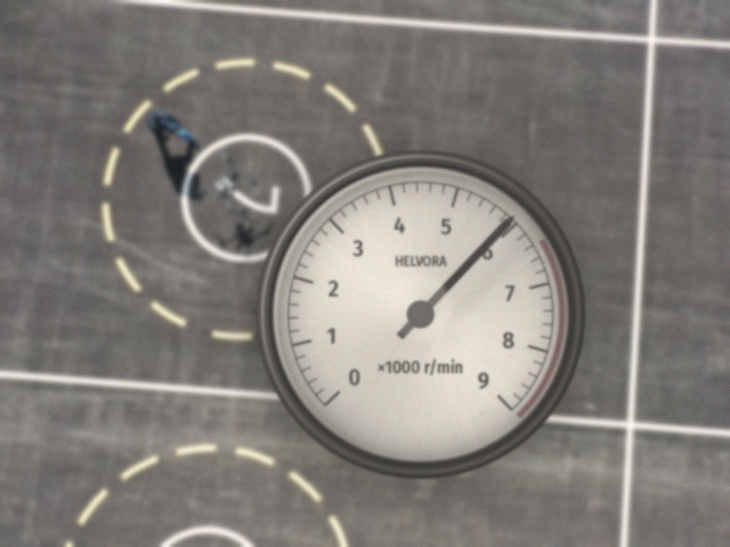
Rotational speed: 5900 rpm
